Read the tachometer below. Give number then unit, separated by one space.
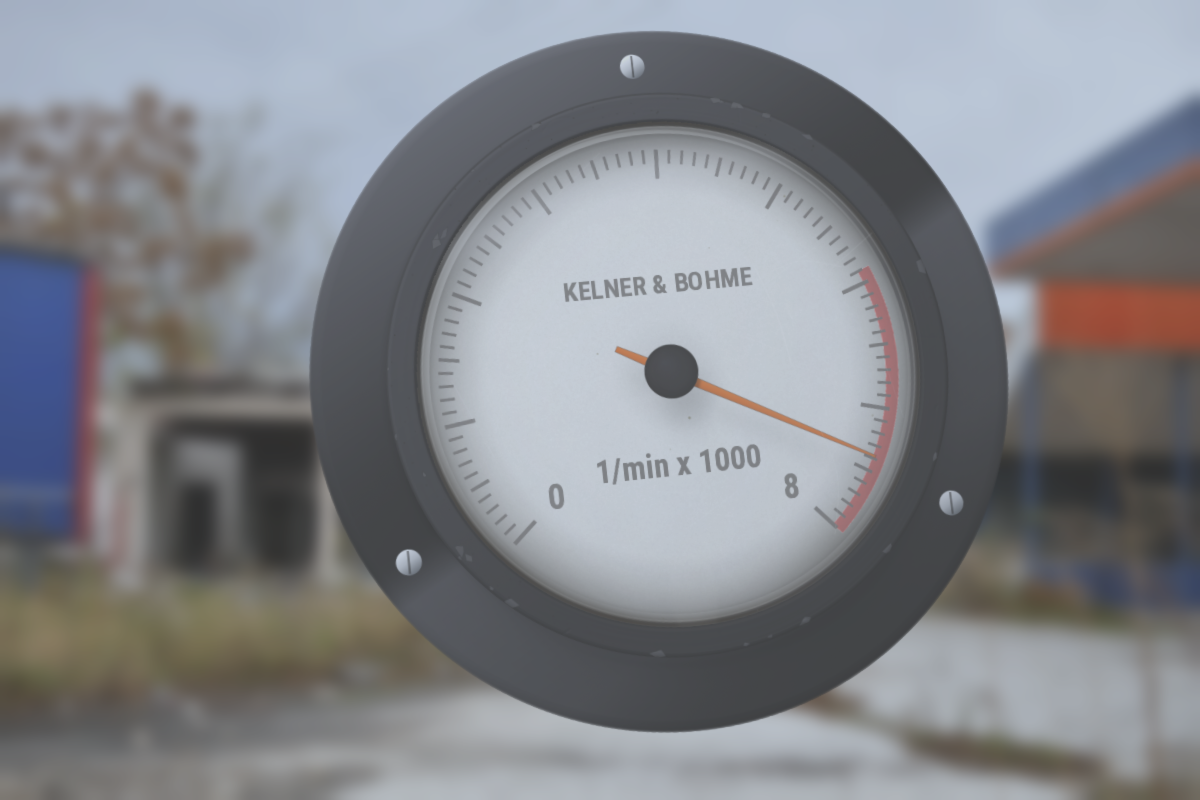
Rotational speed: 7400 rpm
